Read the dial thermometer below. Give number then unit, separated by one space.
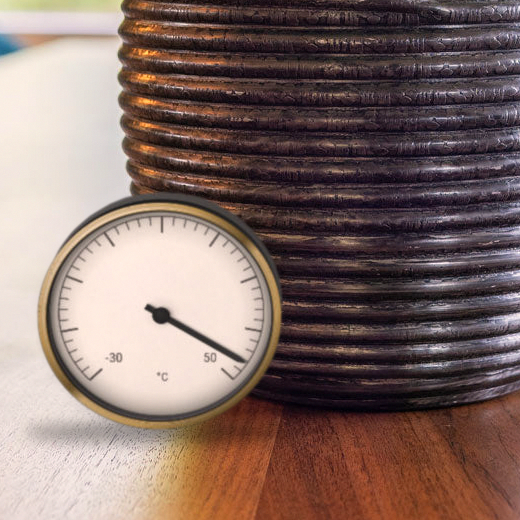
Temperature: 46 °C
